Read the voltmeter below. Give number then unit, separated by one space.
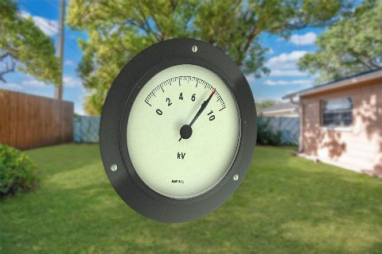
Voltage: 8 kV
